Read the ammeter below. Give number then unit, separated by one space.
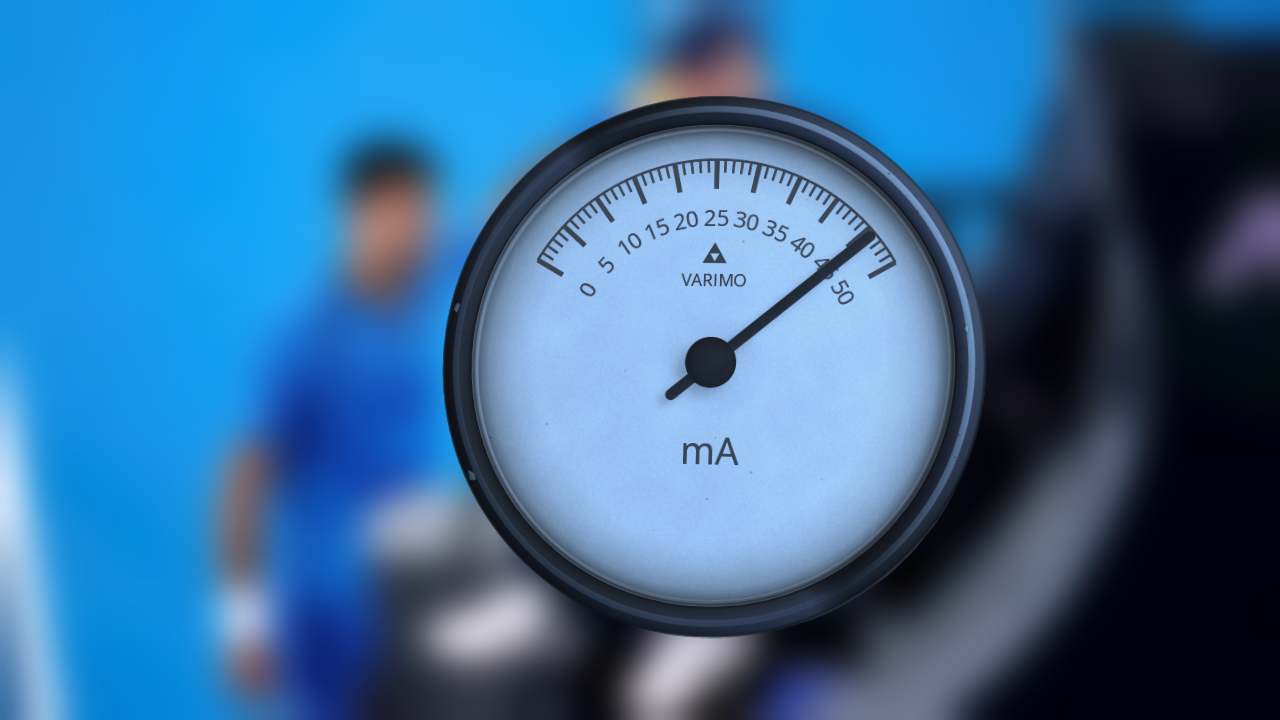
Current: 46 mA
